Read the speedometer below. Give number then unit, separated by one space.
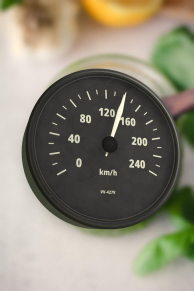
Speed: 140 km/h
